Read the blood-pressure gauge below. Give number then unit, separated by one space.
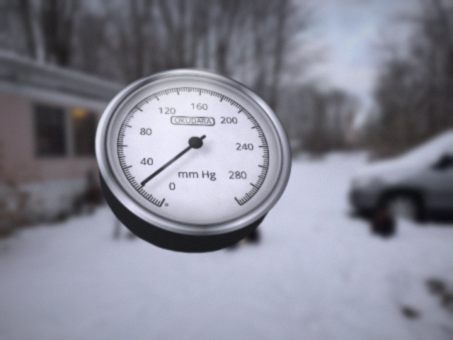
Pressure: 20 mmHg
